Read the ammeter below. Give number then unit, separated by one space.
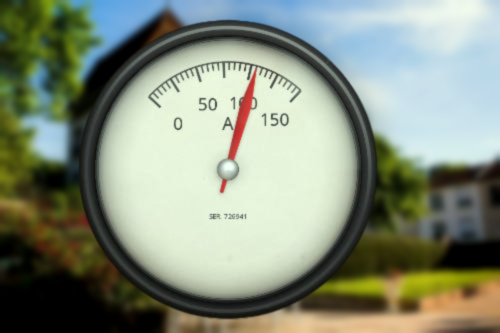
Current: 105 A
